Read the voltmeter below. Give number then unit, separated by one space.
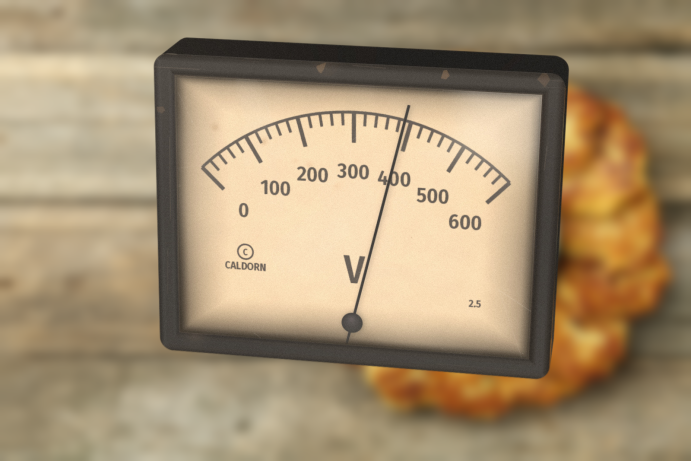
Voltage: 390 V
